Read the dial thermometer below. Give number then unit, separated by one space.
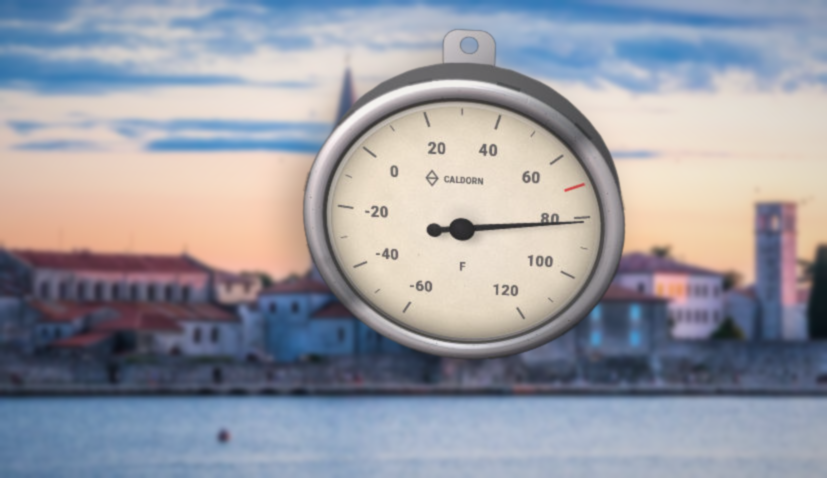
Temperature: 80 °F
